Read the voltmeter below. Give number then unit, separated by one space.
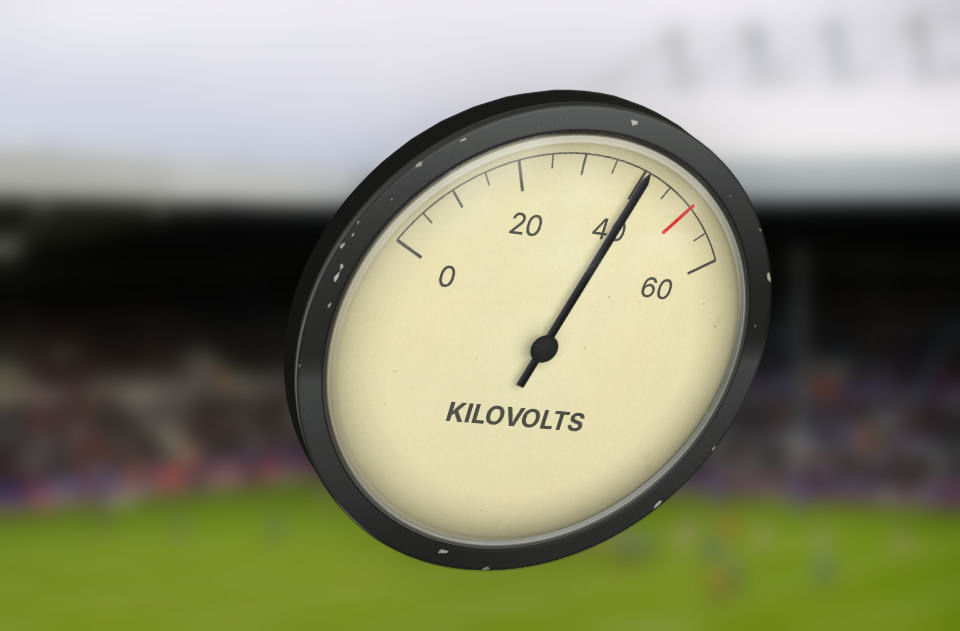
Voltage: 40 kV
